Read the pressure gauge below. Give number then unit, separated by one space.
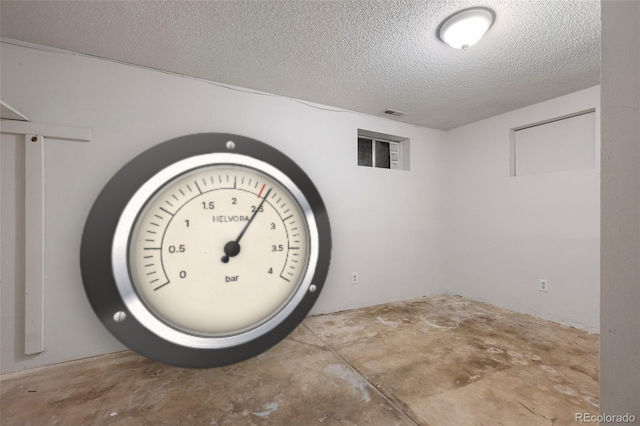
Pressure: 2.5 bar
